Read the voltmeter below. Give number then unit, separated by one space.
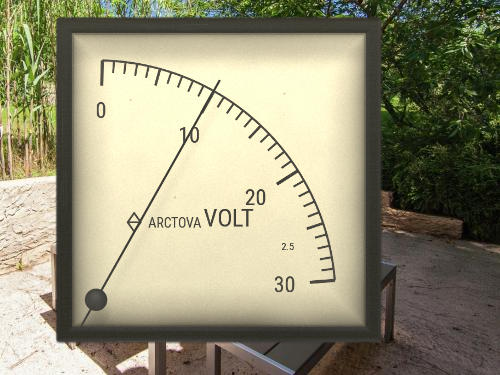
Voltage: 10 V
